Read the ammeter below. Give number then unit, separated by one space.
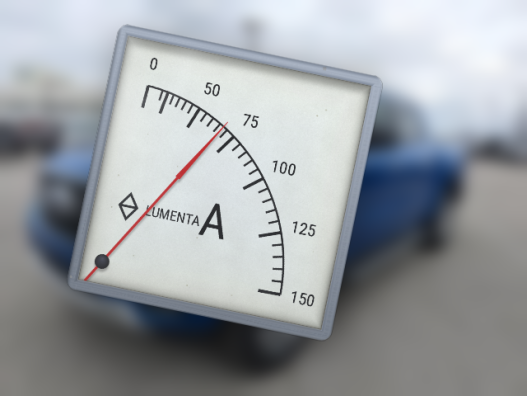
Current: 67.5 A
